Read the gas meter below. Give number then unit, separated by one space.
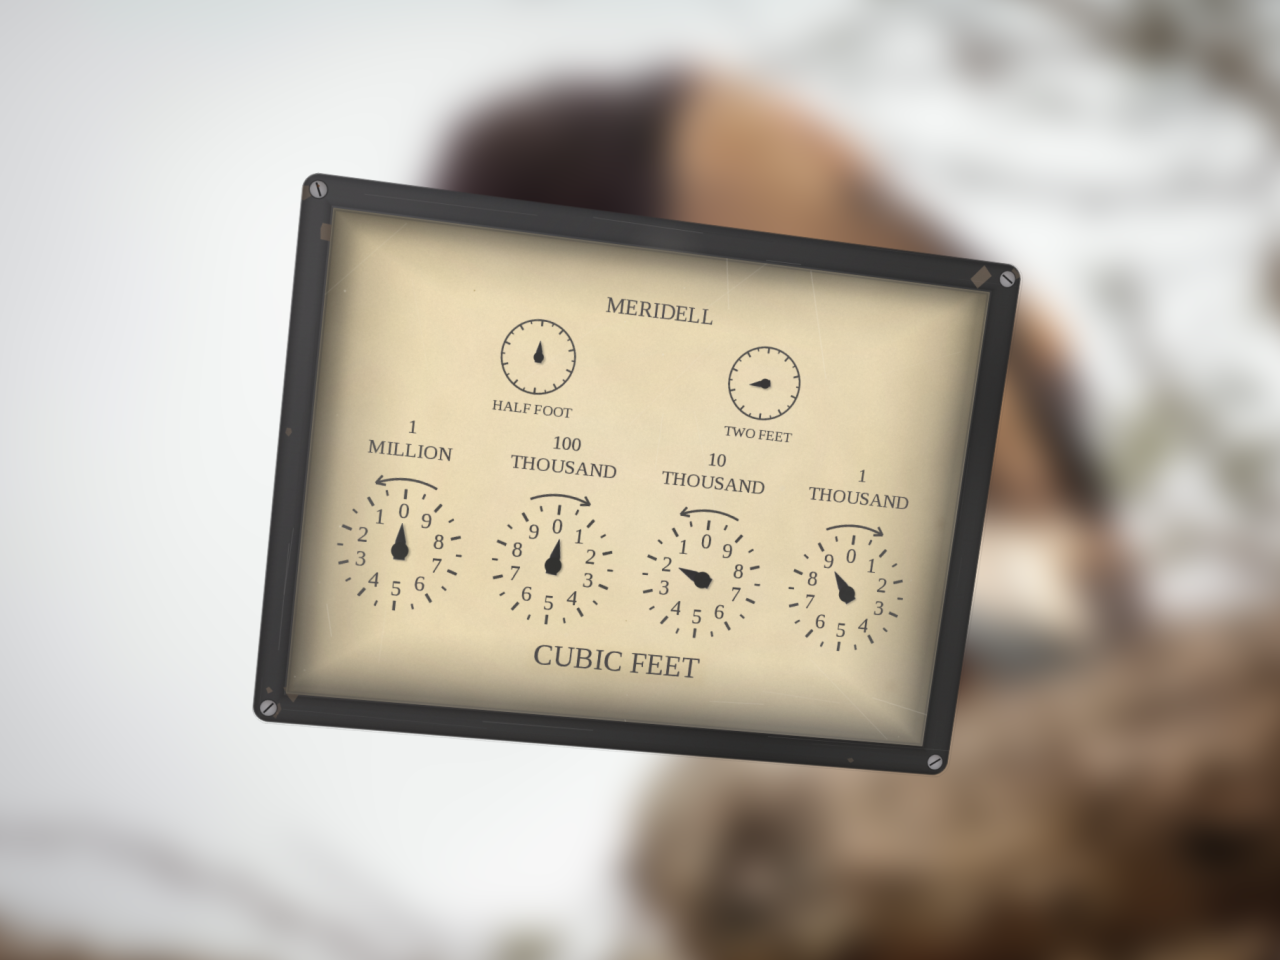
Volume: 1900 ft³
